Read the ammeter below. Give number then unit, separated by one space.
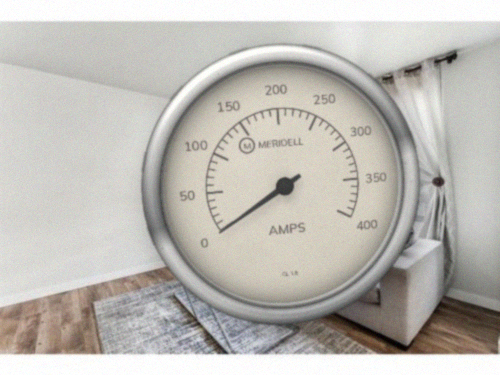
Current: 0 A
